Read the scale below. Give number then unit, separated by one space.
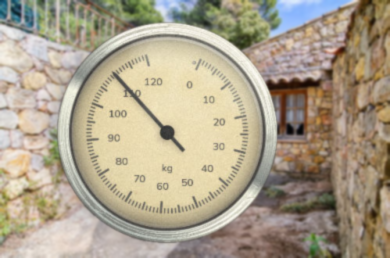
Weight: 110 kg
